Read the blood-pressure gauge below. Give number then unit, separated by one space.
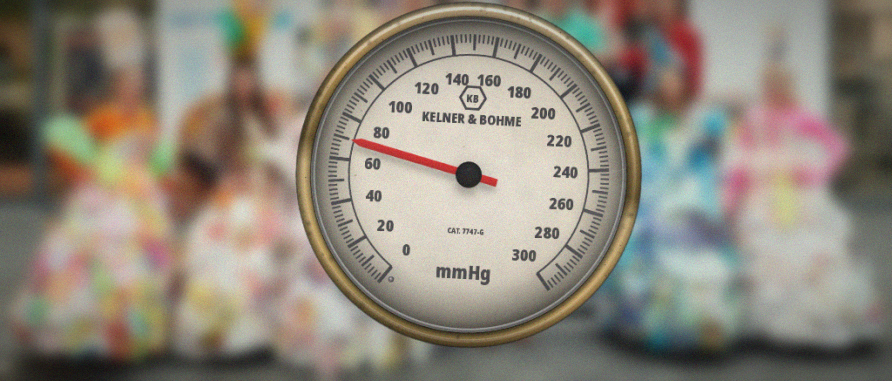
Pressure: 70 mmHg
